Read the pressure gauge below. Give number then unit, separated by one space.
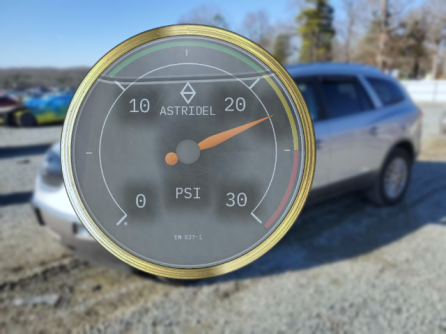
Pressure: 22.5 psi
